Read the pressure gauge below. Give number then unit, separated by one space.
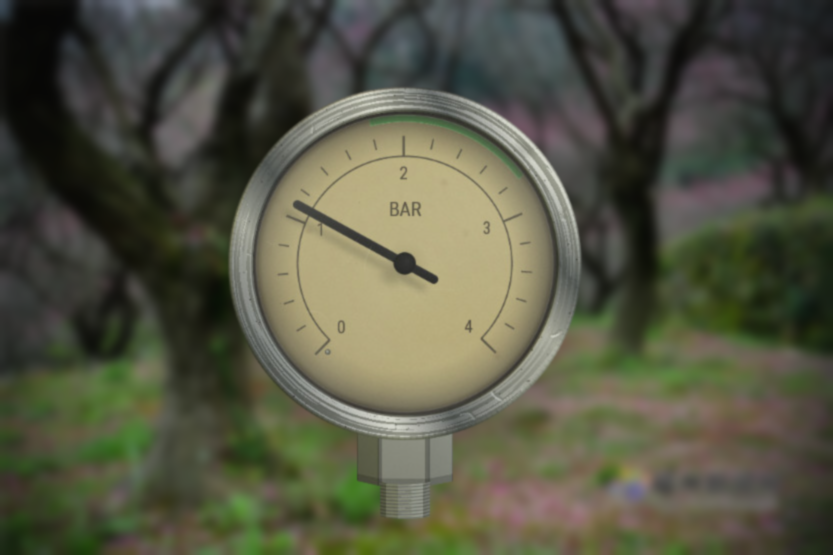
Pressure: 1.1 bar
